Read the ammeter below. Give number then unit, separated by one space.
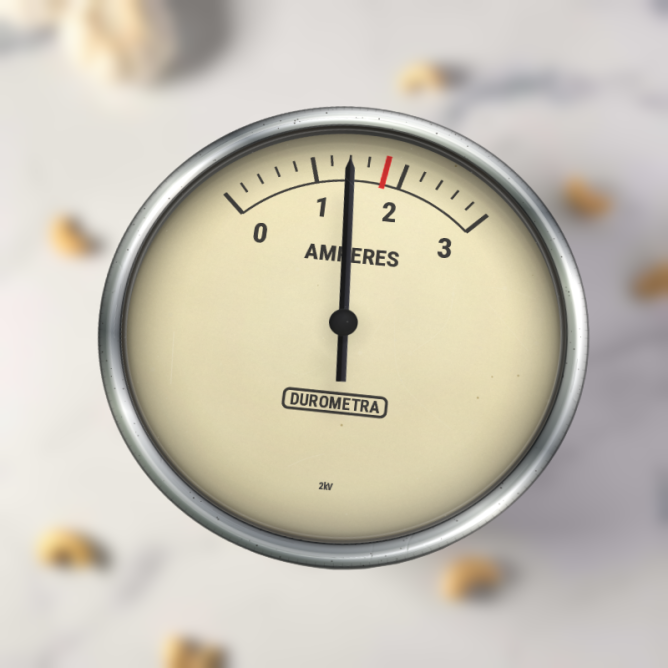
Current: 1.4 A
